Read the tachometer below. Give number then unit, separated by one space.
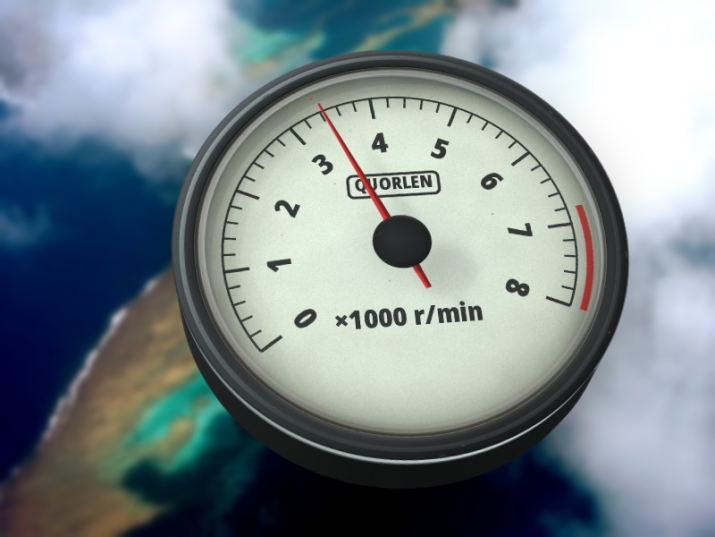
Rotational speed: 3400 rpm
